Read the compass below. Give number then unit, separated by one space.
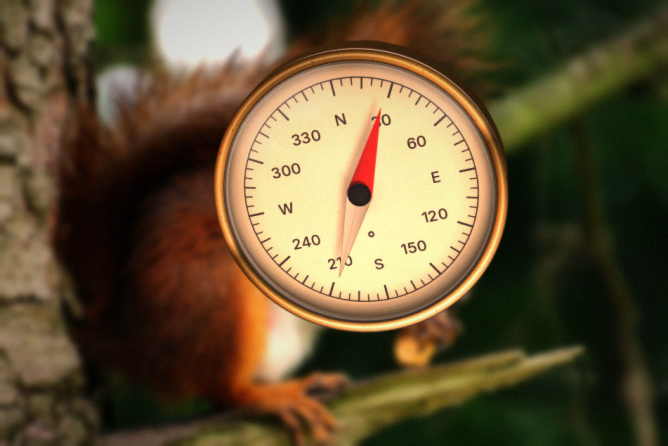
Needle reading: 27.5 °
